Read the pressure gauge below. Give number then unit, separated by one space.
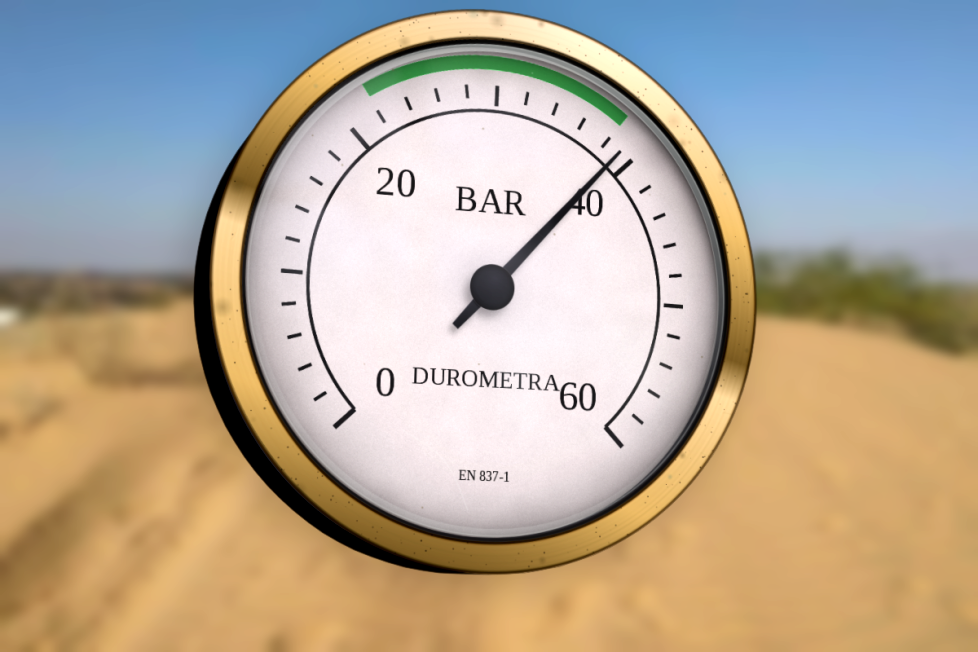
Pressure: 39 bar
